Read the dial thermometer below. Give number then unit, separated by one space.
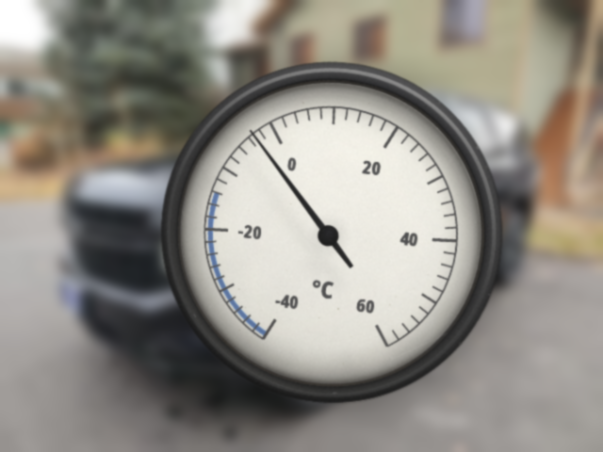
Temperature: -3 °C
